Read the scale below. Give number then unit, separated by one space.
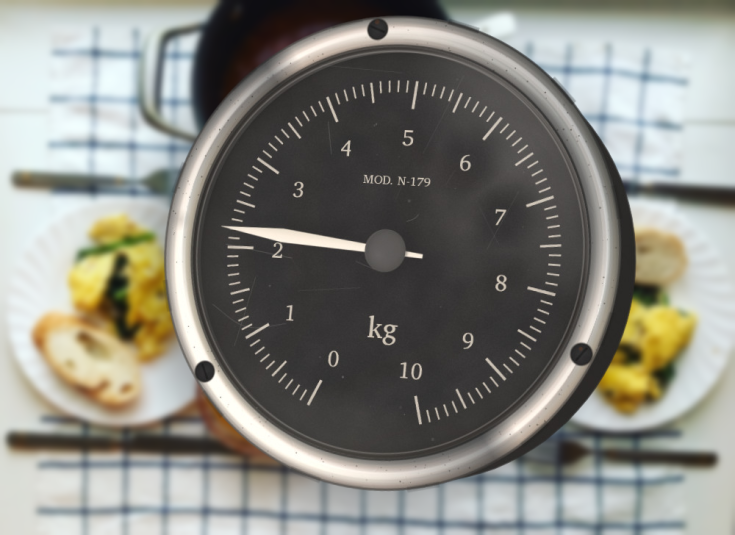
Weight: 2.2 kg
